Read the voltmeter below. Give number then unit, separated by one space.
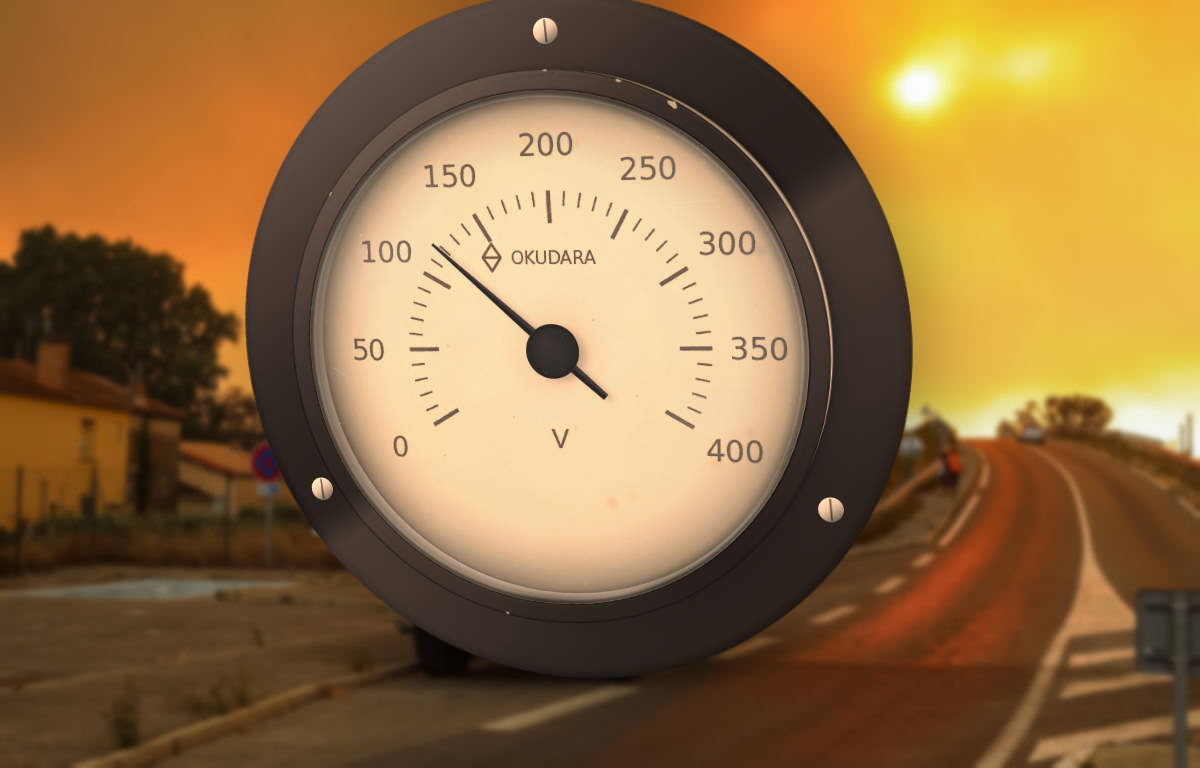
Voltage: 120 V
